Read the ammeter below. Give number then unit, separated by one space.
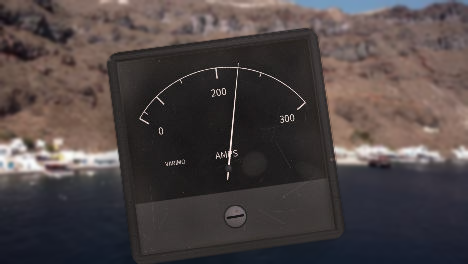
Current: 225 A
